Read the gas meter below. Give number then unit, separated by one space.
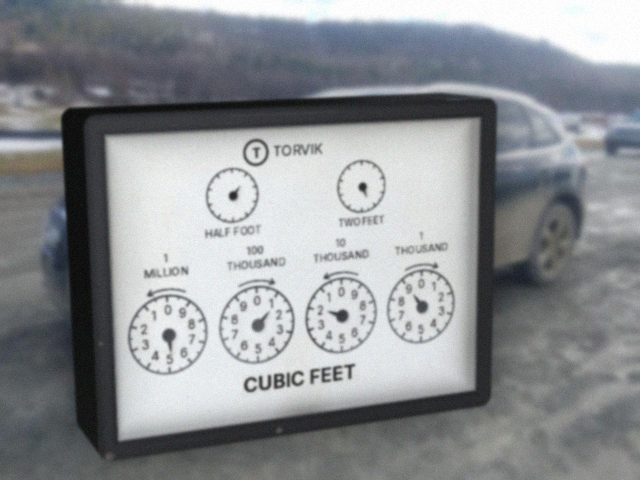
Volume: 511900 ft³
